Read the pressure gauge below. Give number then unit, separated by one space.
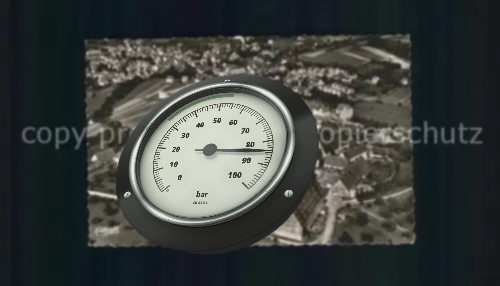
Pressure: 85 bar
